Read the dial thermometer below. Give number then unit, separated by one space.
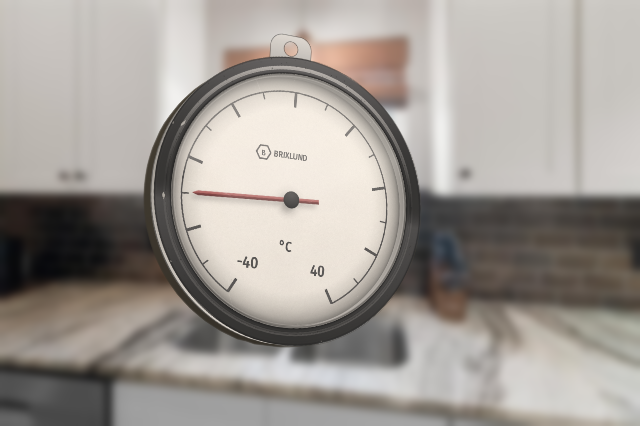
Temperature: -25 °C
